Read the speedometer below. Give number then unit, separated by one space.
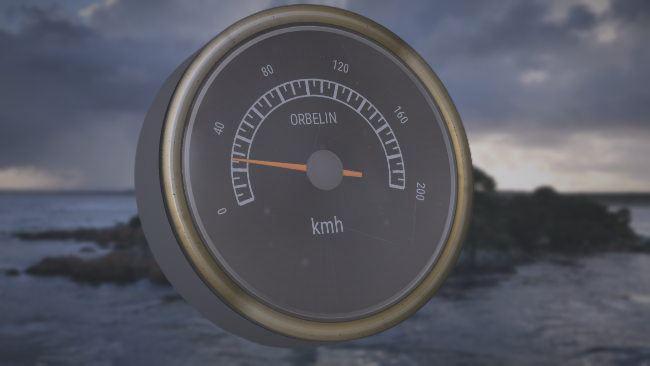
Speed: 25 km/h
